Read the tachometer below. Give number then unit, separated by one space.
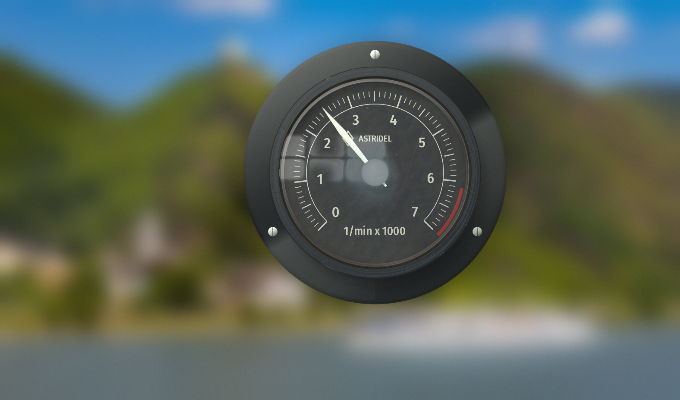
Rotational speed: 2500 rpm
